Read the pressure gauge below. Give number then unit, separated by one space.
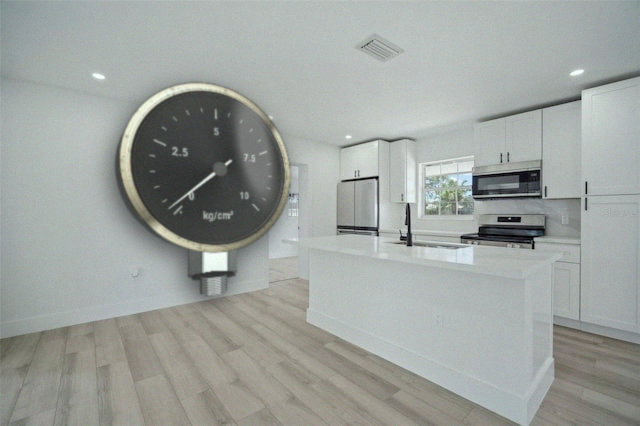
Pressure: 0.25 kg/cm²
